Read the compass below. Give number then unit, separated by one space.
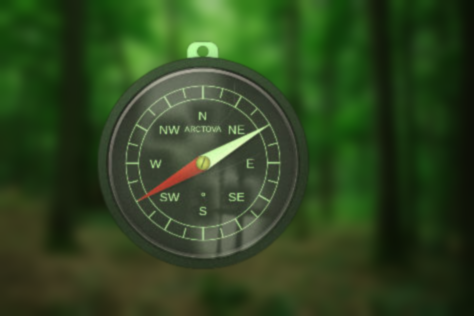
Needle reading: 240 °
